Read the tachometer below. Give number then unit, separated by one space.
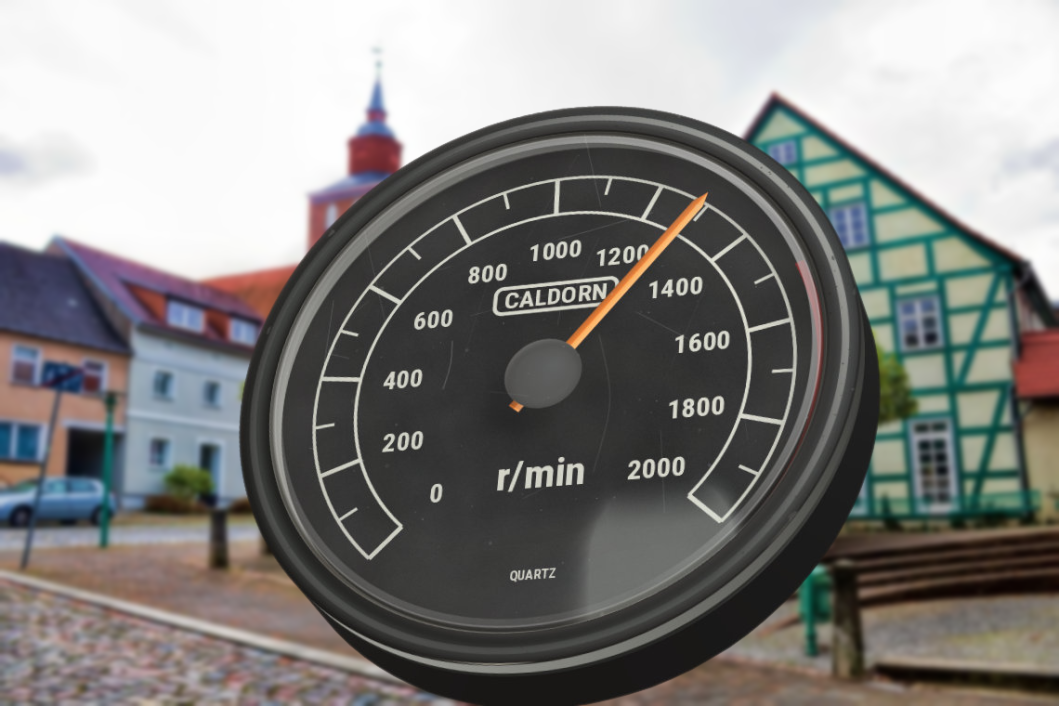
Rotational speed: 1300 rpm
